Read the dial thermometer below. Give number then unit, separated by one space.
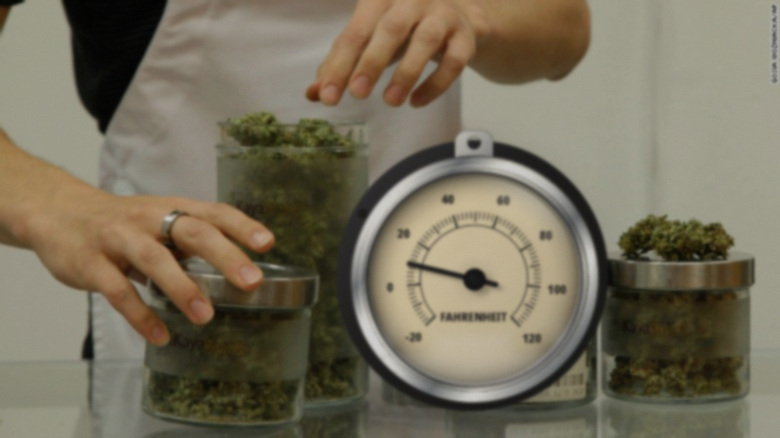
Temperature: 10 °F
